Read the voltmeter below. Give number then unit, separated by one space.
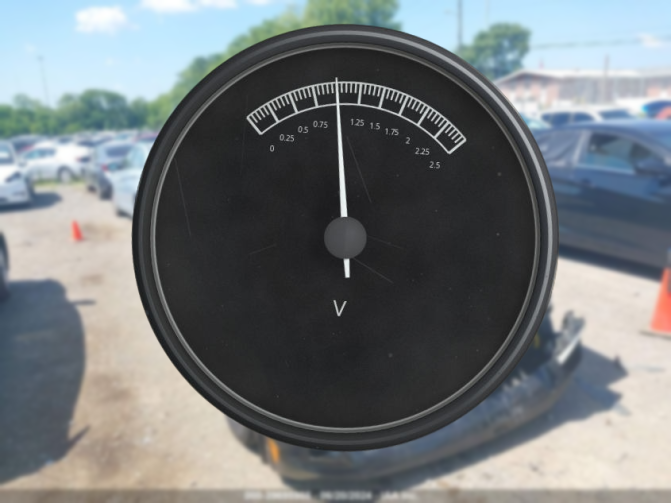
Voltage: 1 V
